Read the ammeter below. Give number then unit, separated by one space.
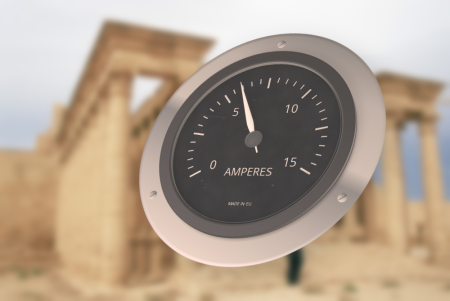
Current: 6 A
